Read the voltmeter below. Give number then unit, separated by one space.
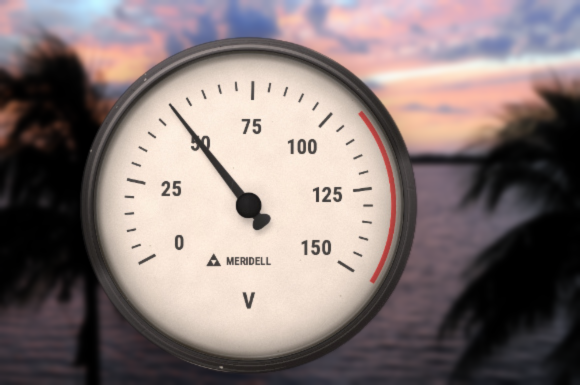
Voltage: 50 V
